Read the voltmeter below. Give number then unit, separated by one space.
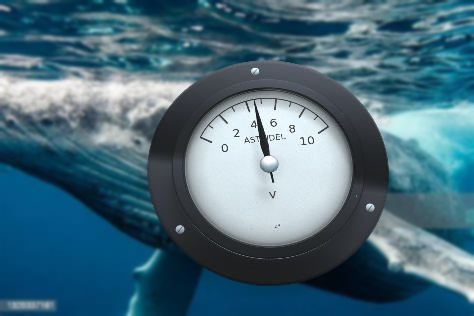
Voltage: 4.5 V
